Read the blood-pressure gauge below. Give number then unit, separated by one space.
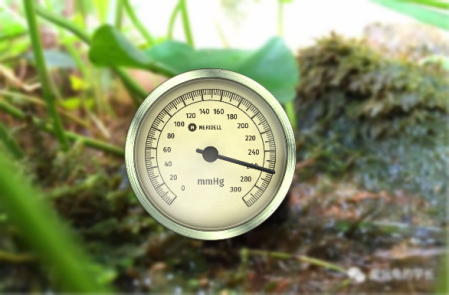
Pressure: 260 mmHg
